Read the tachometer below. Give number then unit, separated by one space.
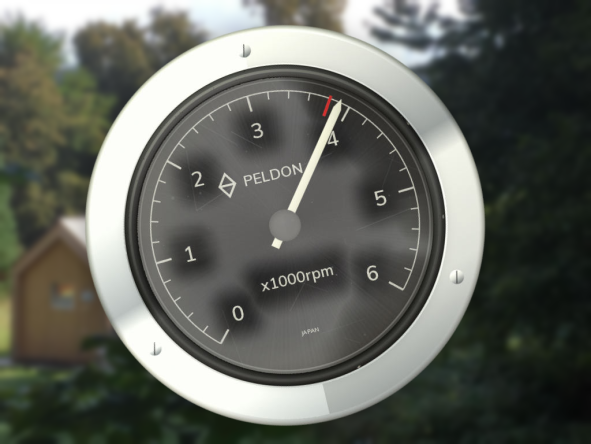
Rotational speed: 3900 rpm
